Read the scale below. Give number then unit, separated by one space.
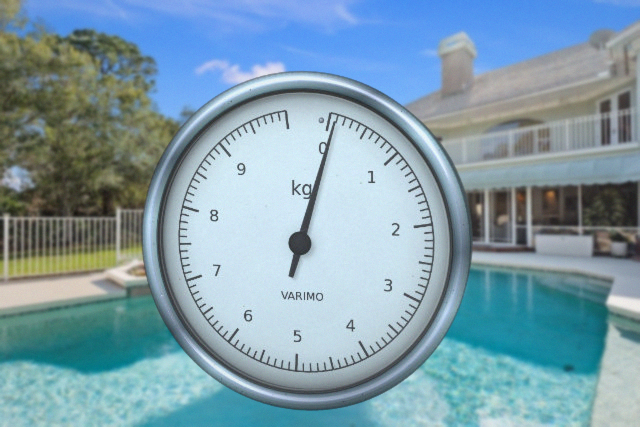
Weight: 0.1 kg
